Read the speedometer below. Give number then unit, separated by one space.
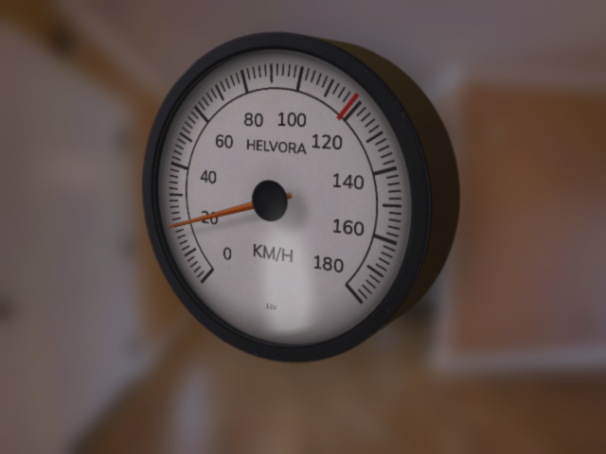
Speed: 20 km/h
